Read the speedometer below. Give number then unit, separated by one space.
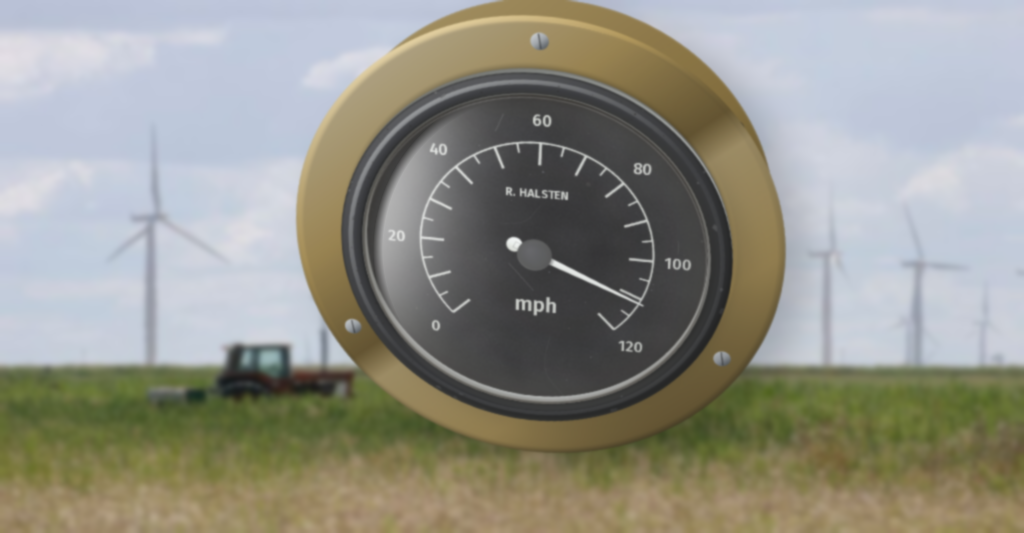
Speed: 110 mph
